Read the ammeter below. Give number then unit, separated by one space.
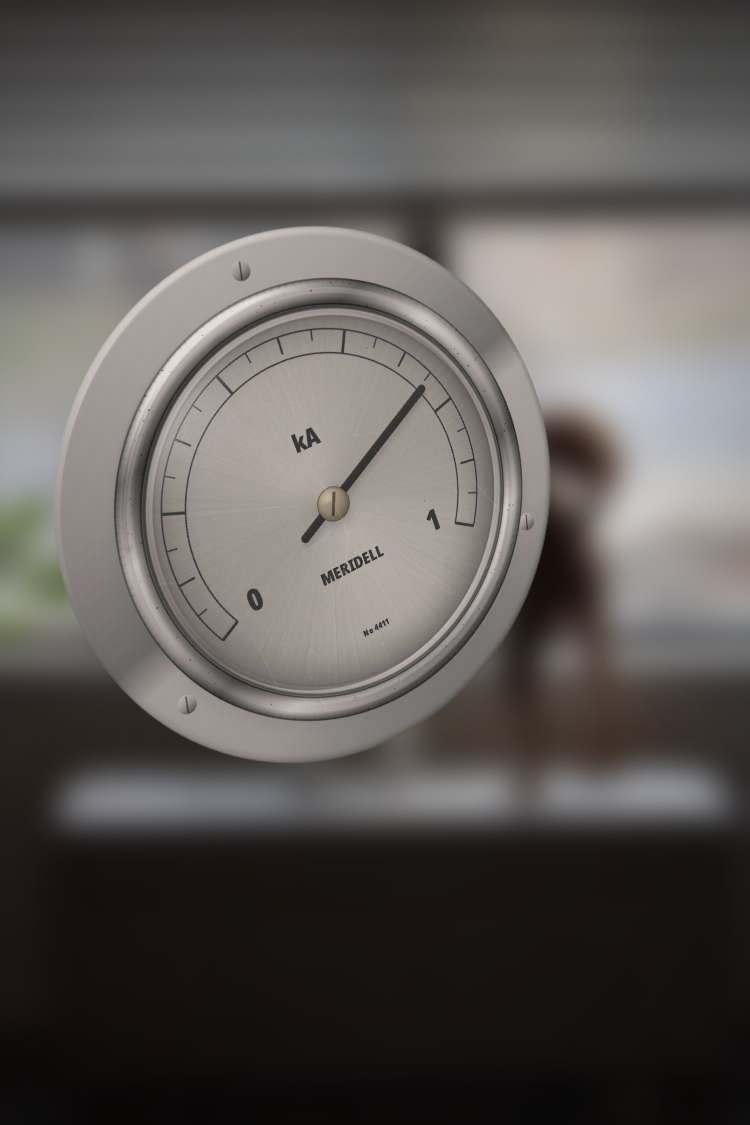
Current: 0.75 kA
